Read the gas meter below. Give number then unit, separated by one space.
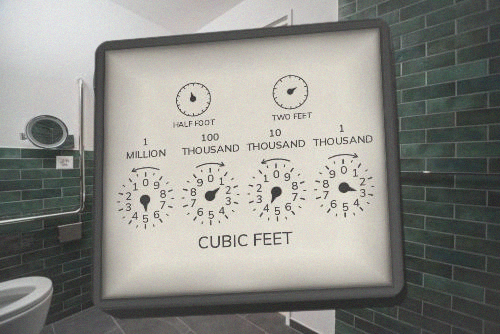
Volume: 514300 ft³
